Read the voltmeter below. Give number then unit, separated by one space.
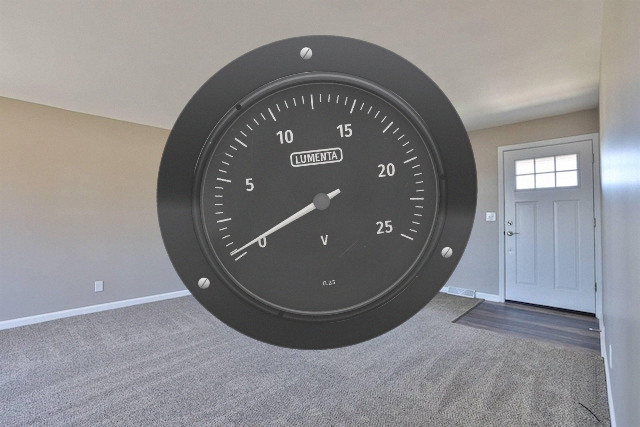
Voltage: 0.5 V
